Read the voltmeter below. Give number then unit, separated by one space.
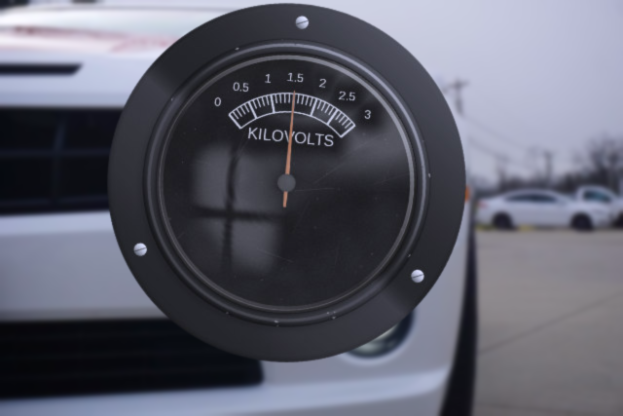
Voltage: 1.5 kV
